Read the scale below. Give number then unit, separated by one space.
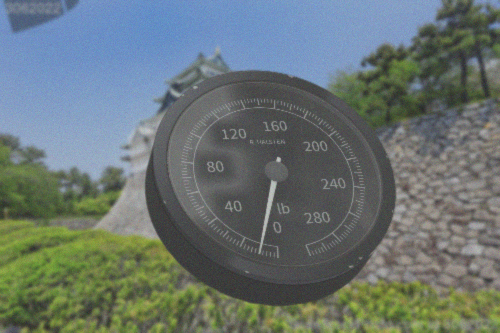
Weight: 10 lb
